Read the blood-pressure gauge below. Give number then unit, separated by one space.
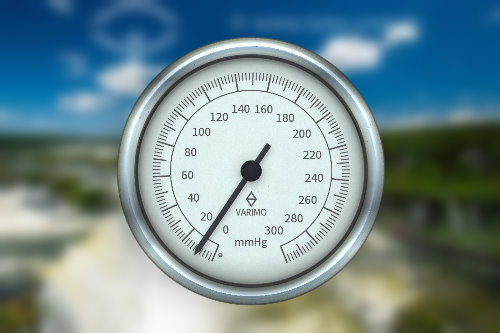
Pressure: 10 mmHg
